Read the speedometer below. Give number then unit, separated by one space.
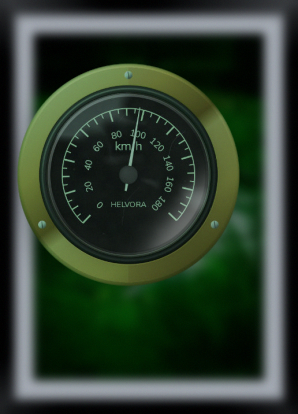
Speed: 97.5 km/h
